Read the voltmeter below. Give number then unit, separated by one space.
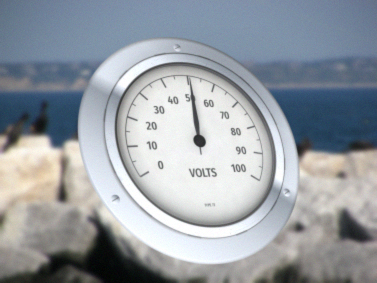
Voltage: 50 V
